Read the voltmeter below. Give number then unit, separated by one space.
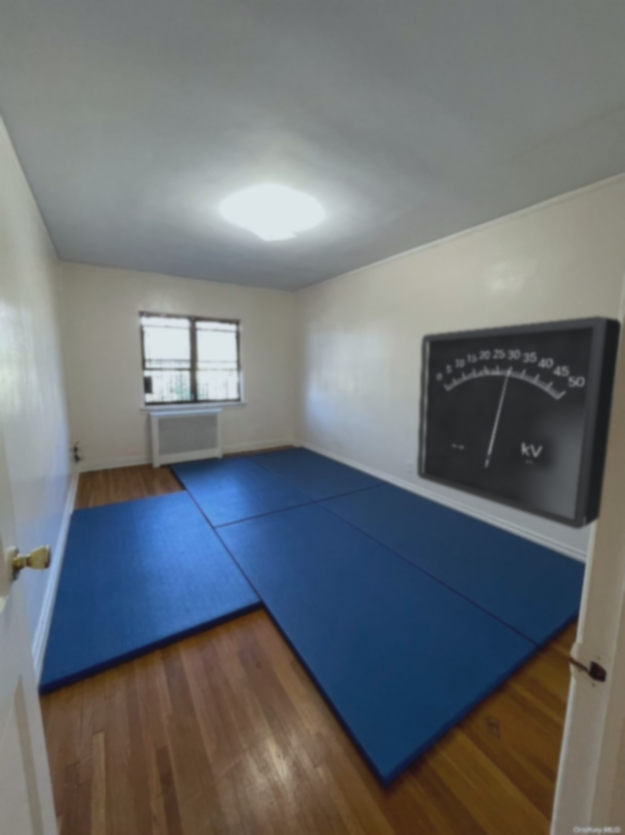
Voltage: 30 kV
